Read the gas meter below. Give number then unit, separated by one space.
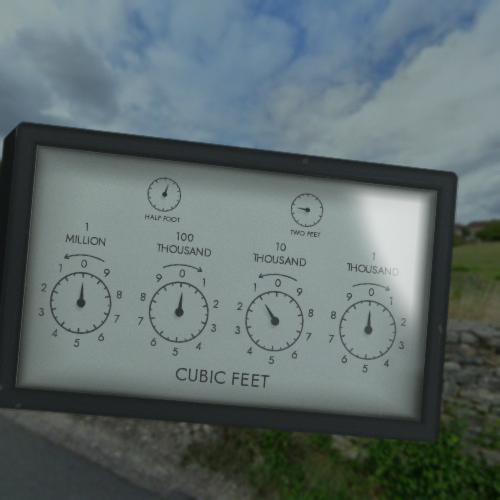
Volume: 1000 ft³
